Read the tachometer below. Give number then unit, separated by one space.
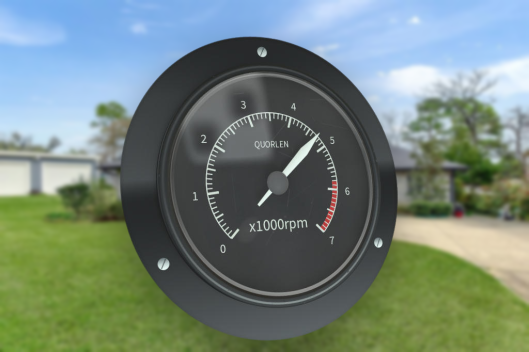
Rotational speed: 4700 rpm
